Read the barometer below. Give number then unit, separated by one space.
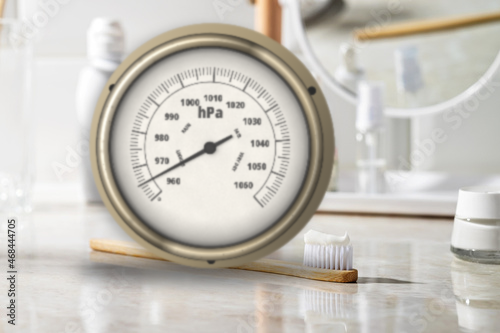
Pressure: 965 hPa
